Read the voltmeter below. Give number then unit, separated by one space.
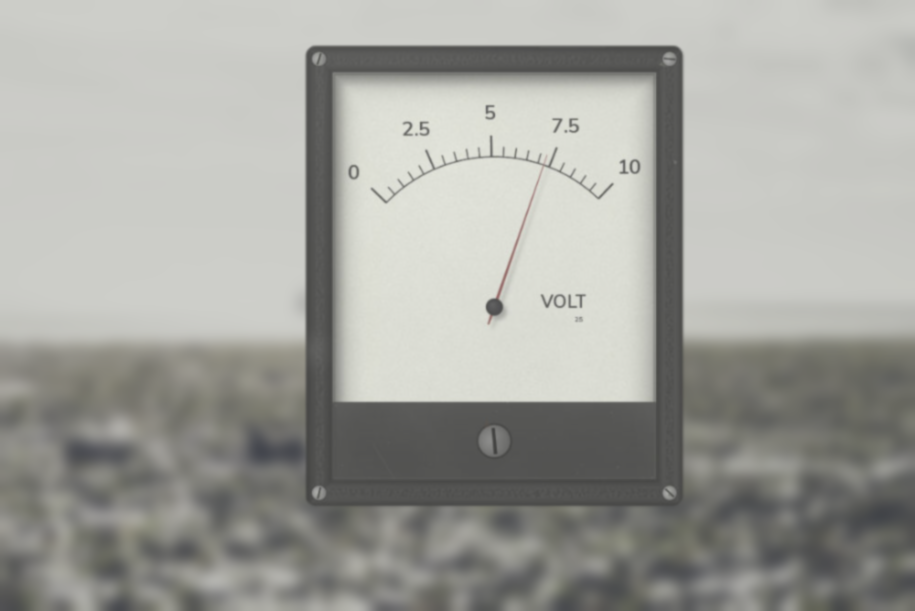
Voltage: 7.25 V
